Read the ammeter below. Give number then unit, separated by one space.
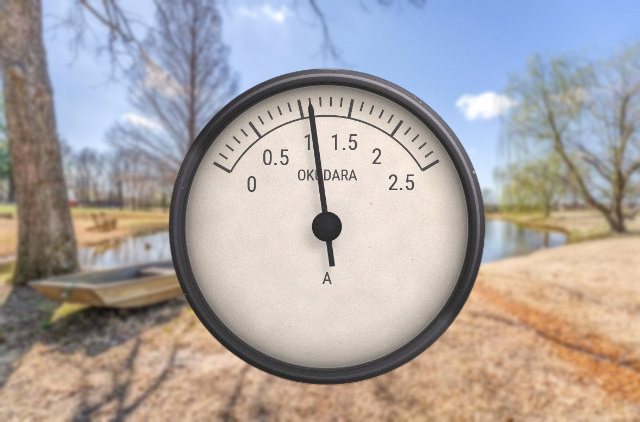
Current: 1.1 A
